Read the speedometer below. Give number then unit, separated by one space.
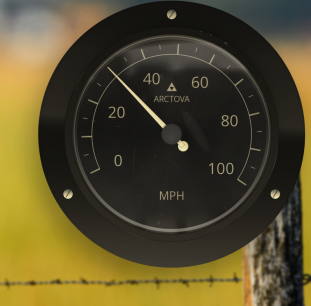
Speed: 30 mph
